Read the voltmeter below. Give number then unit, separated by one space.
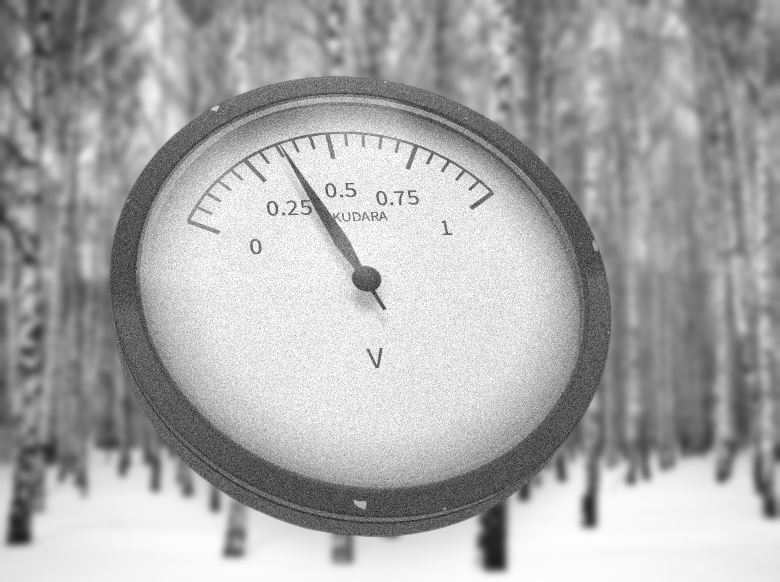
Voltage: 0.35 V
